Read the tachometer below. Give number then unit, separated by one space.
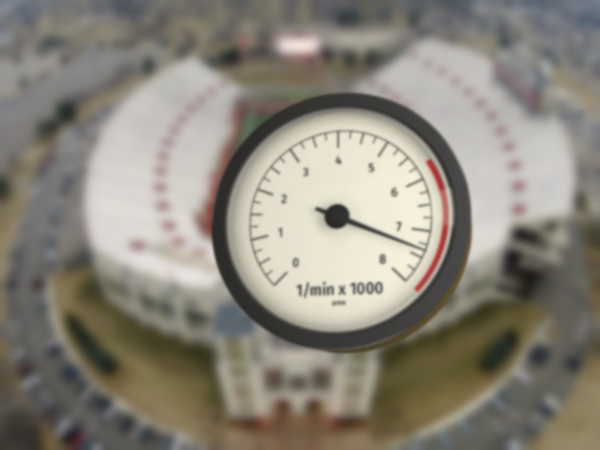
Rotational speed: 7375 rpm
